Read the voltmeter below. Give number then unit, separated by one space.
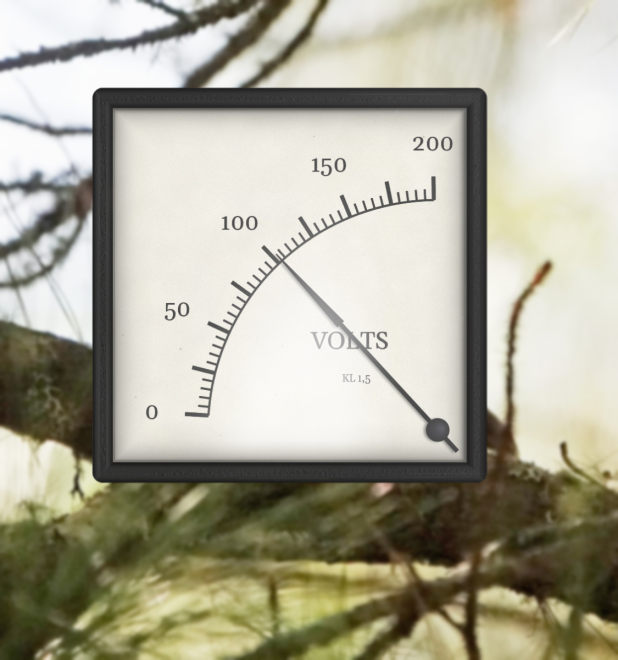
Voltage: 102.5 V
